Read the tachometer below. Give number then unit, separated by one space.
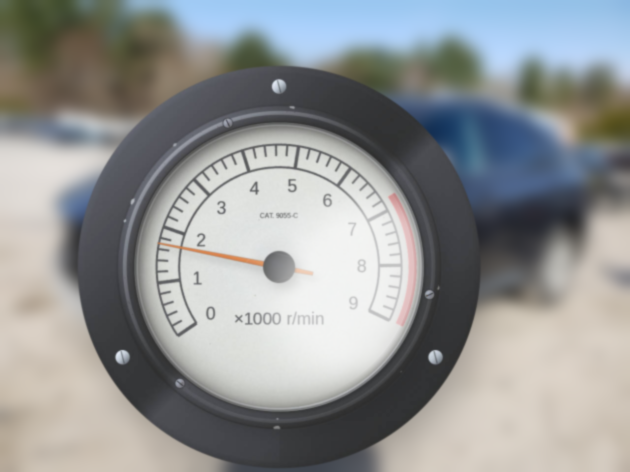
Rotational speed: 1700 rpm
